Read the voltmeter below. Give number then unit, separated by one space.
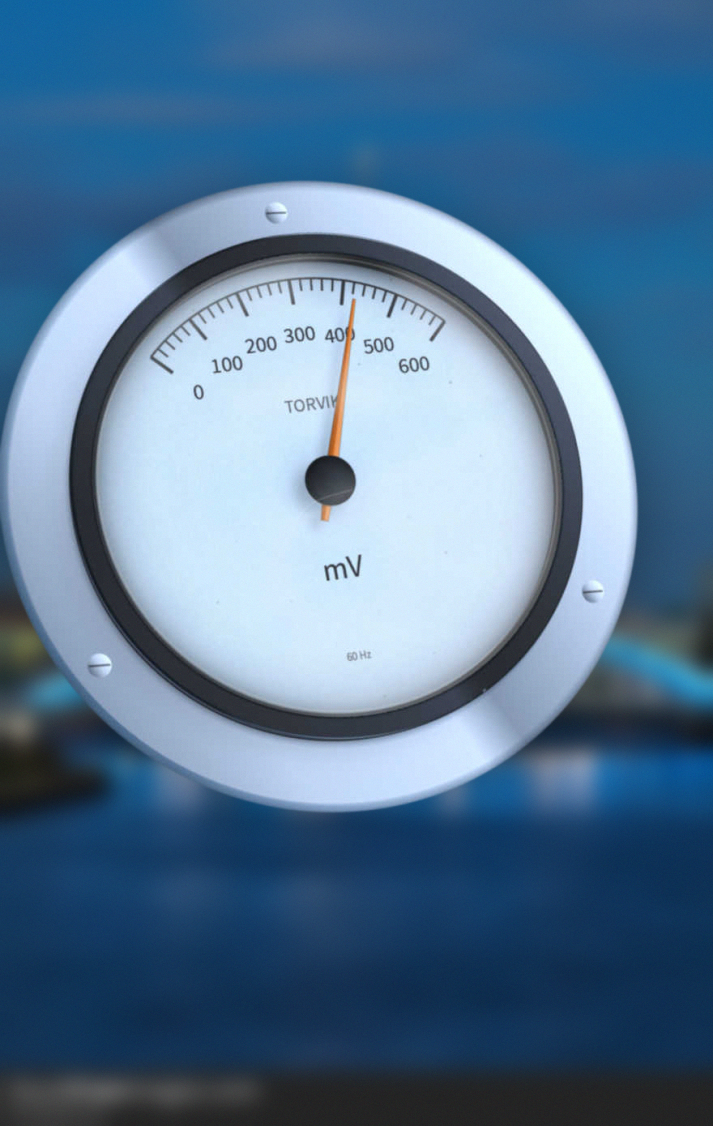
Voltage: 420 mV
